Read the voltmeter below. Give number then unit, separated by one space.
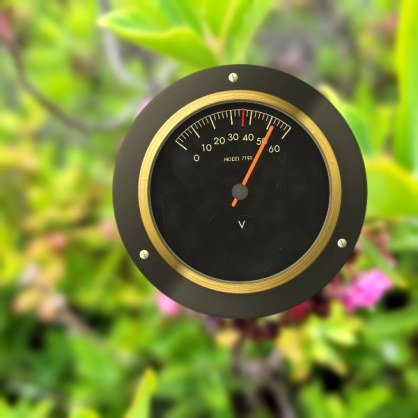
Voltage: 52 V
